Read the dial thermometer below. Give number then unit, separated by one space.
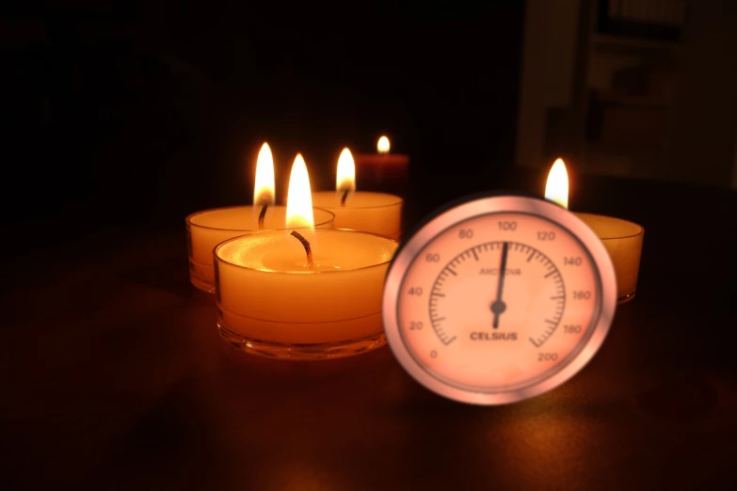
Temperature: 100 °C
